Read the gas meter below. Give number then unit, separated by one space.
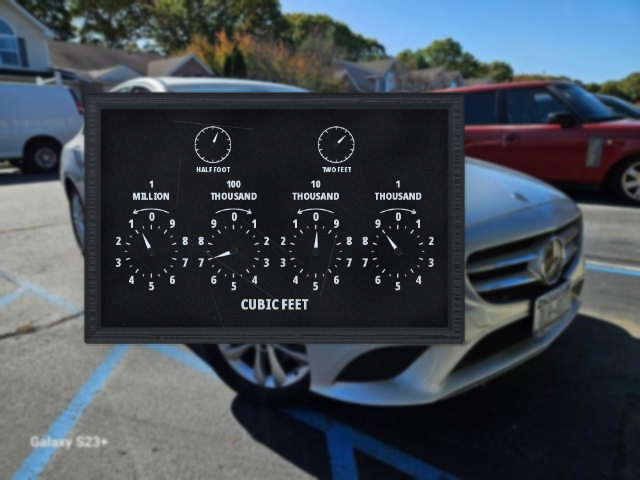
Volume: 69900 ft³
